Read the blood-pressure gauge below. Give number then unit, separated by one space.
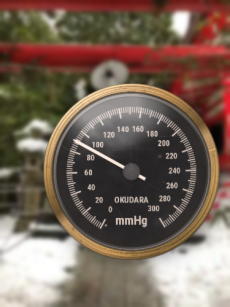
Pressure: 90 mmHg
